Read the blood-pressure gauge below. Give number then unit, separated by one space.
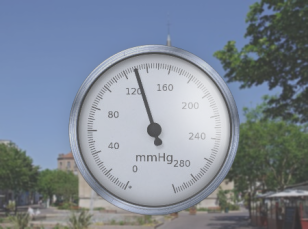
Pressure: 130 mmHg
